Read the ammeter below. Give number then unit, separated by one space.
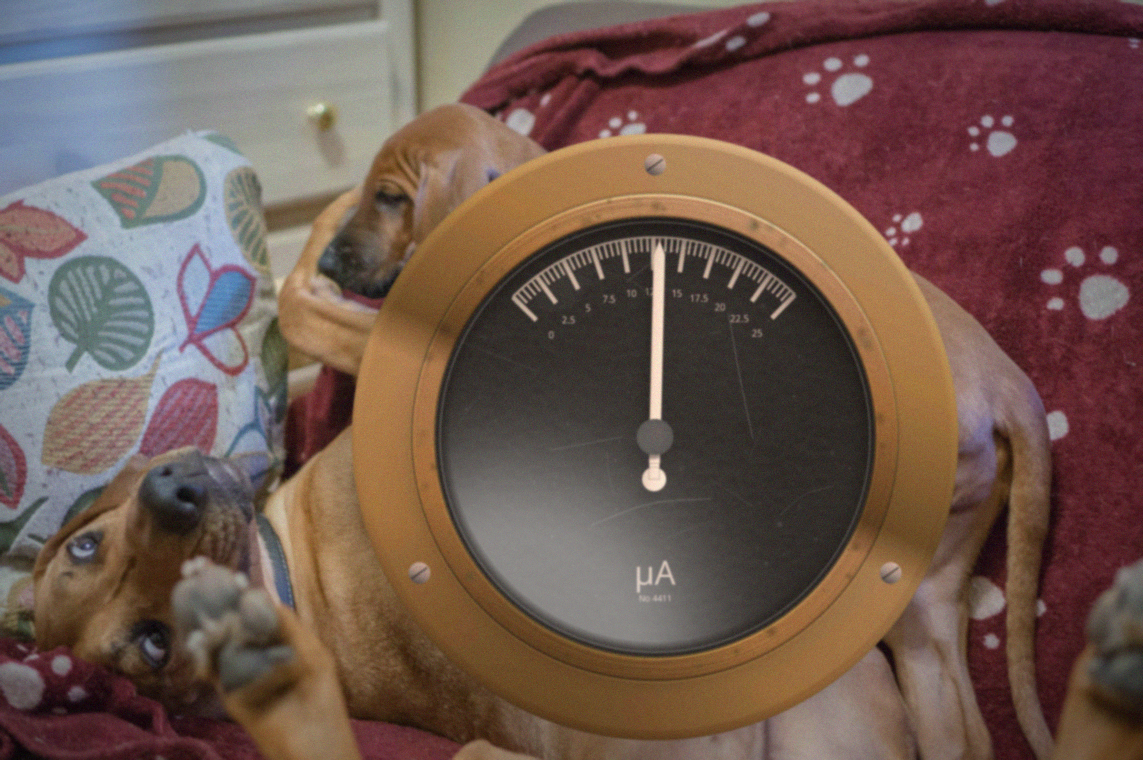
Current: 13 µA
